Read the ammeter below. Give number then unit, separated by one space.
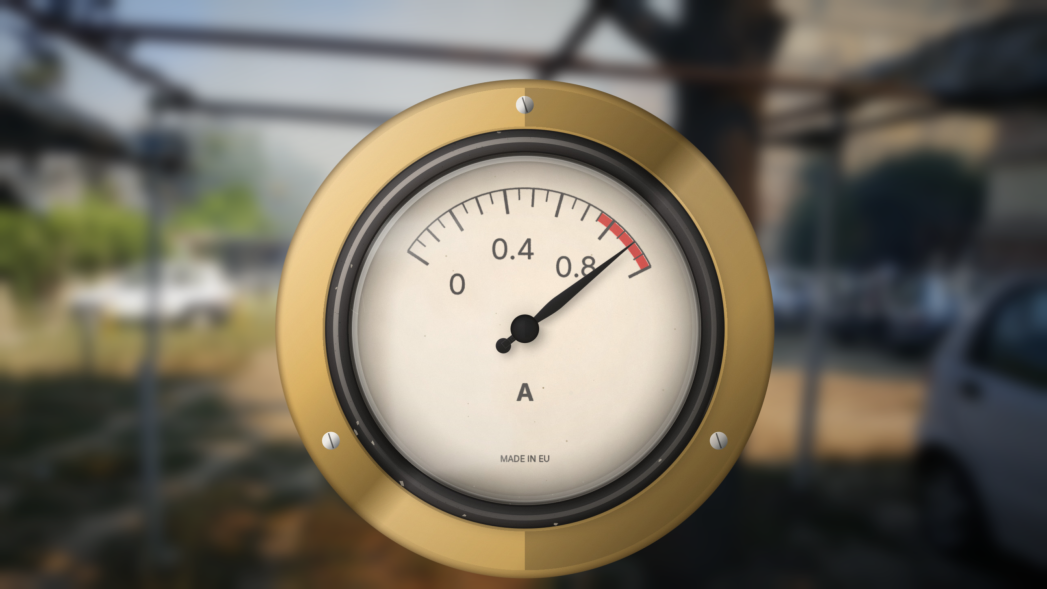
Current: 0.9 A
